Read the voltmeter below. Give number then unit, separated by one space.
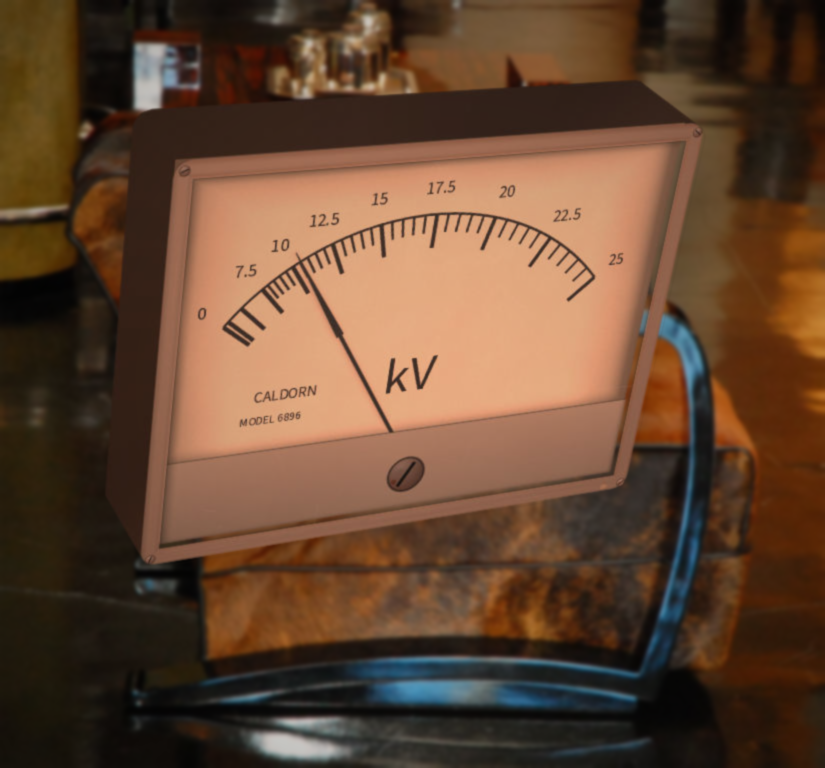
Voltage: 10.5 kV
